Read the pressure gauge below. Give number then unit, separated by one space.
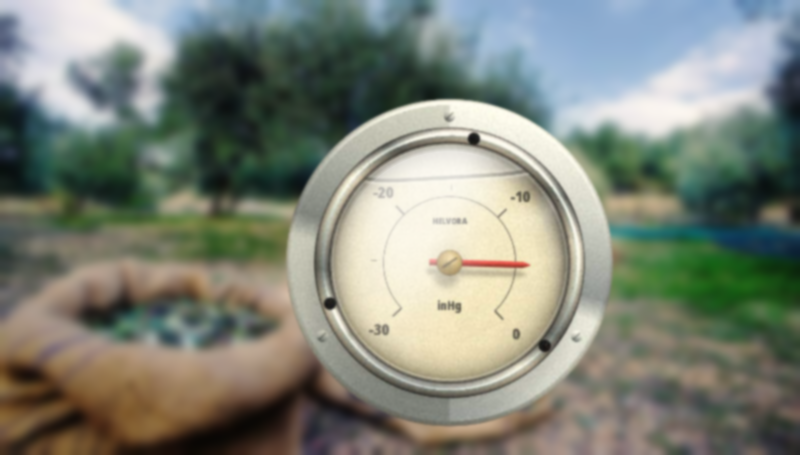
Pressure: -5 inHg
